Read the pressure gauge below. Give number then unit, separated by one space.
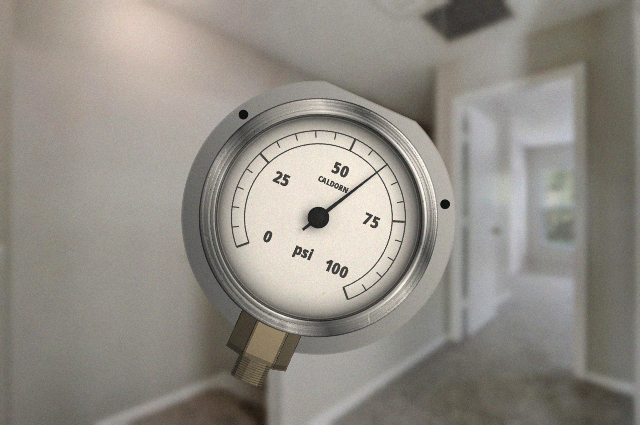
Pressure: 60 psi
